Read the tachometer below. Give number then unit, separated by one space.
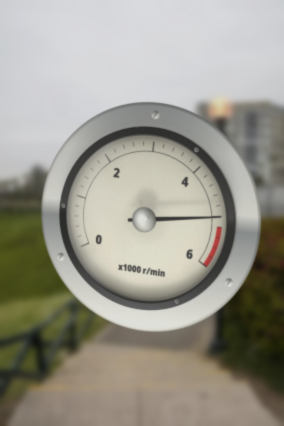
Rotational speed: 5000 rpm
